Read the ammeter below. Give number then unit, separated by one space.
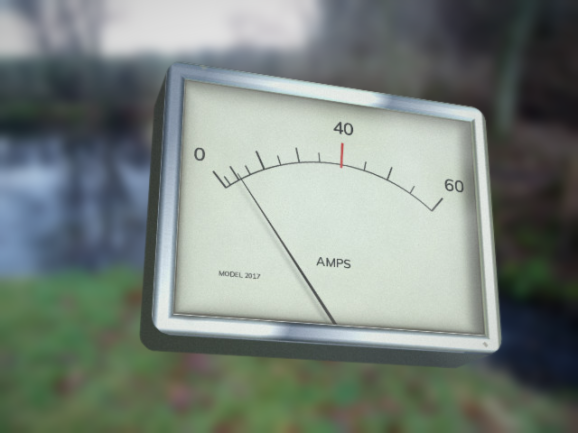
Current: 10 A
